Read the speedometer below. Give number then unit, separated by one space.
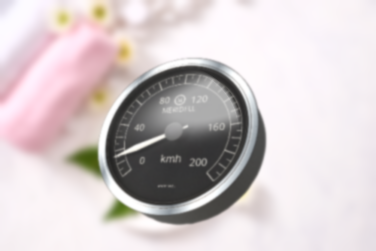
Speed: 15 km/h
